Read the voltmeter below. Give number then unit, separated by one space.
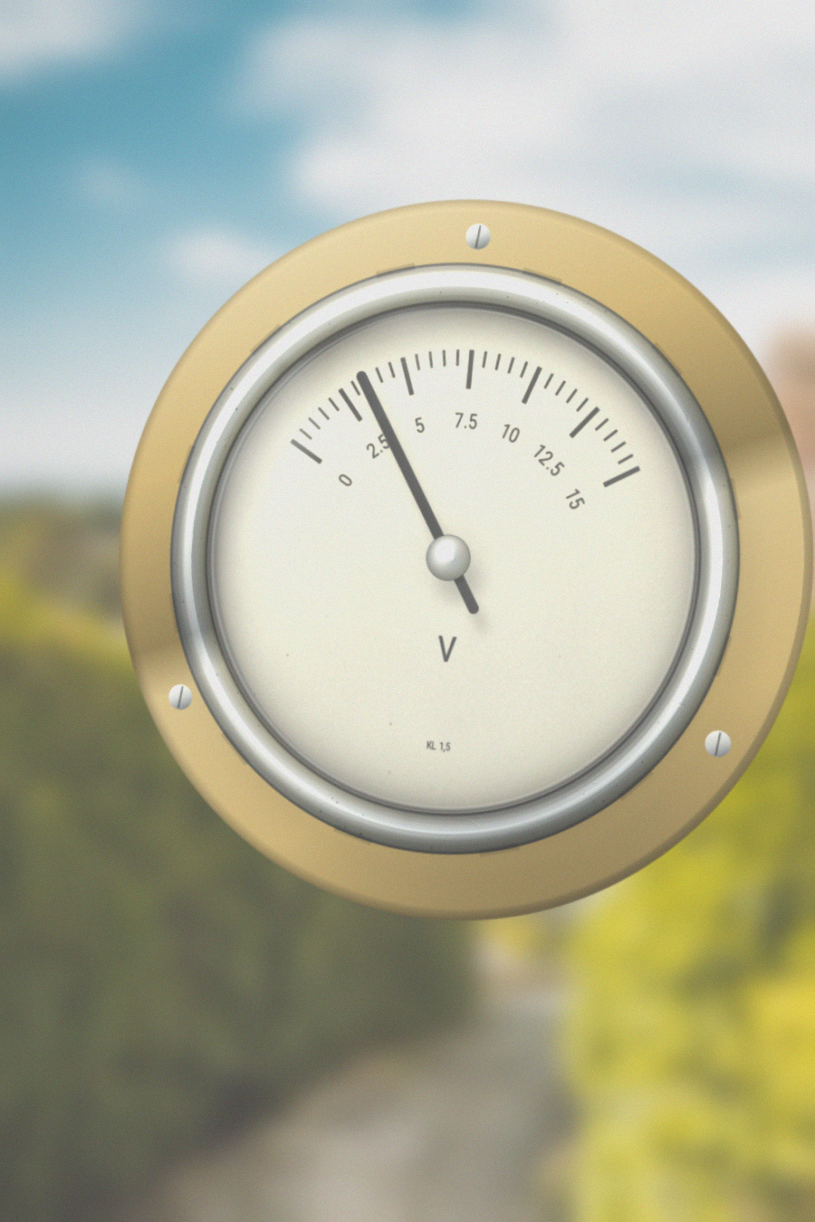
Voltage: 3.5 V
